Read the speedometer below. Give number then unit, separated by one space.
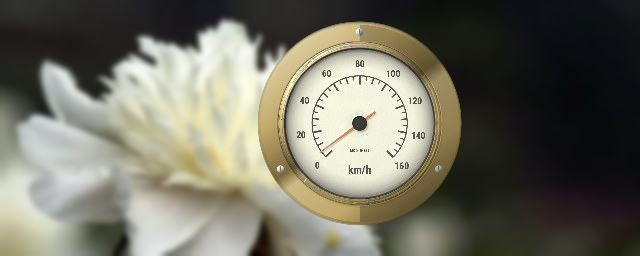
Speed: 5 km/h
